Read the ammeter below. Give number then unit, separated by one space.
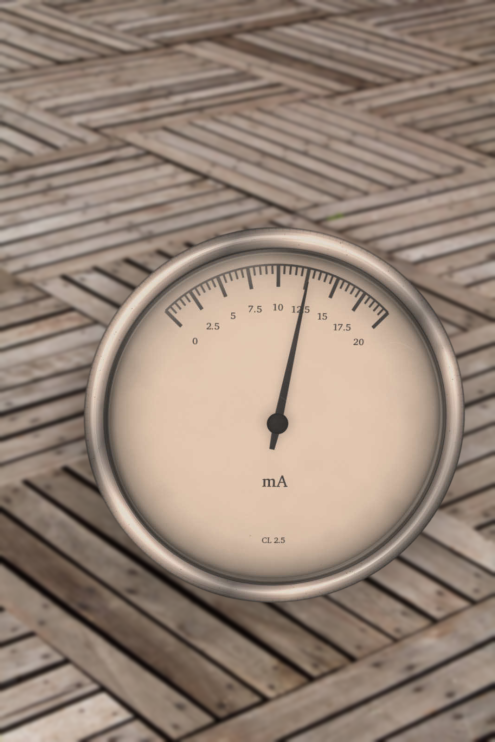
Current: 12.5 mA
